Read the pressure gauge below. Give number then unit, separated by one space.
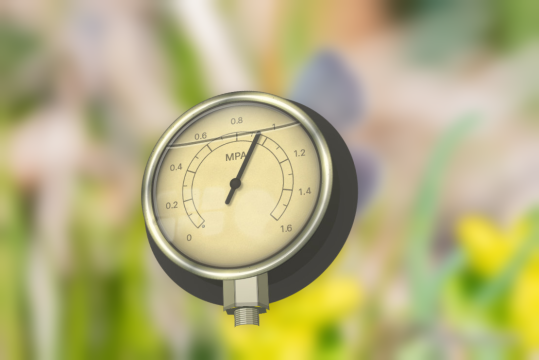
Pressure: 0.95 MPa
